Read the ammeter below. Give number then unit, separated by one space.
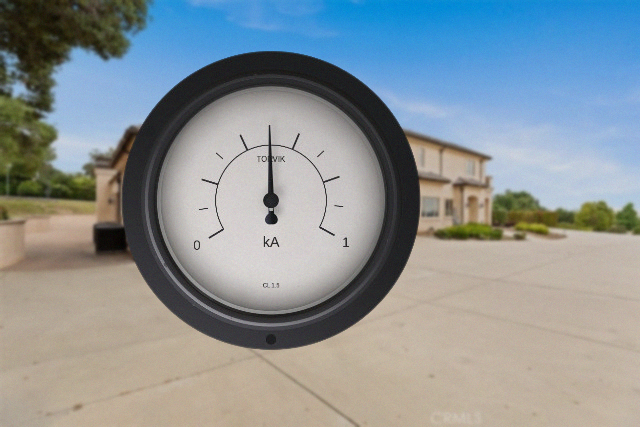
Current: 0.5 kA
